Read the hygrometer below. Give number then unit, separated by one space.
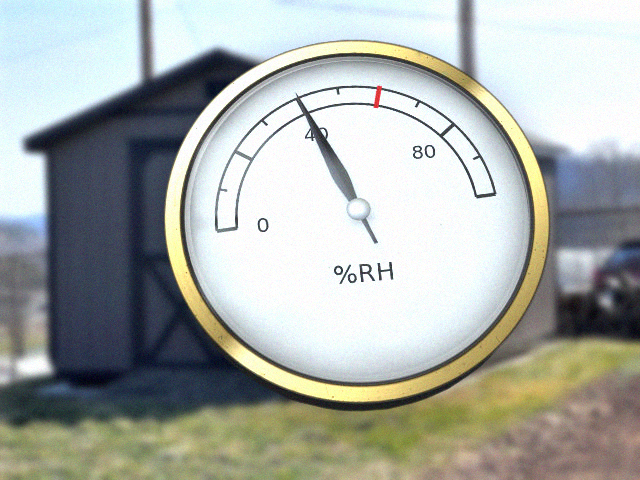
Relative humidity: 40 %
